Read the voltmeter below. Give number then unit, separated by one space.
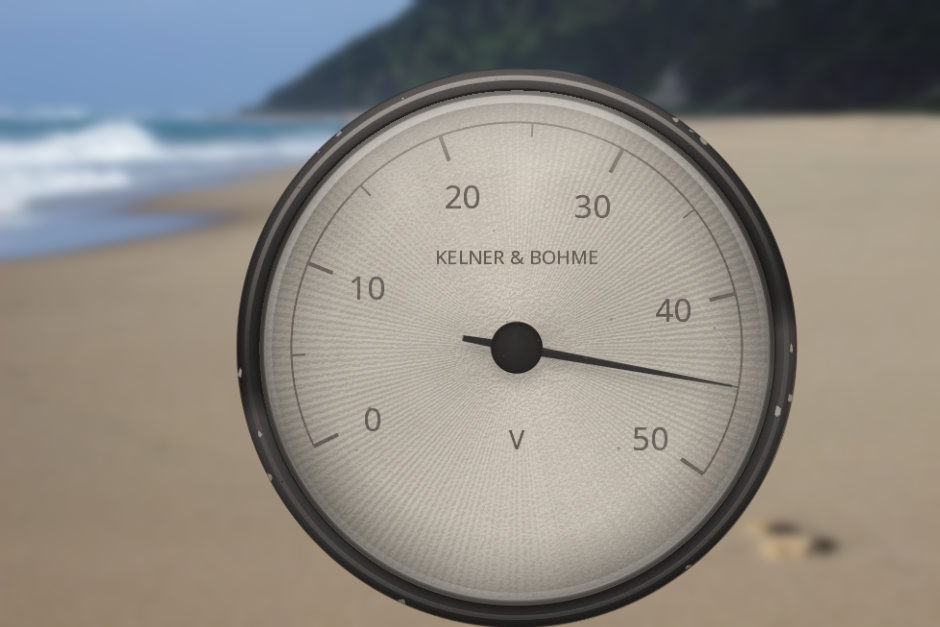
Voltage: 45 V
